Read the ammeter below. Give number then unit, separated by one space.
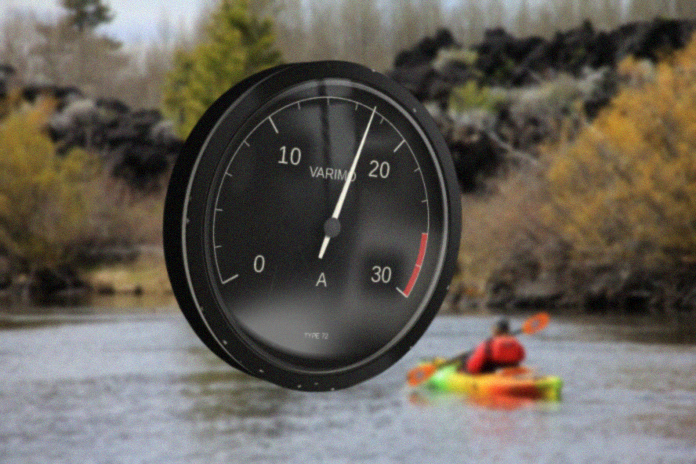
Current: 17 A
